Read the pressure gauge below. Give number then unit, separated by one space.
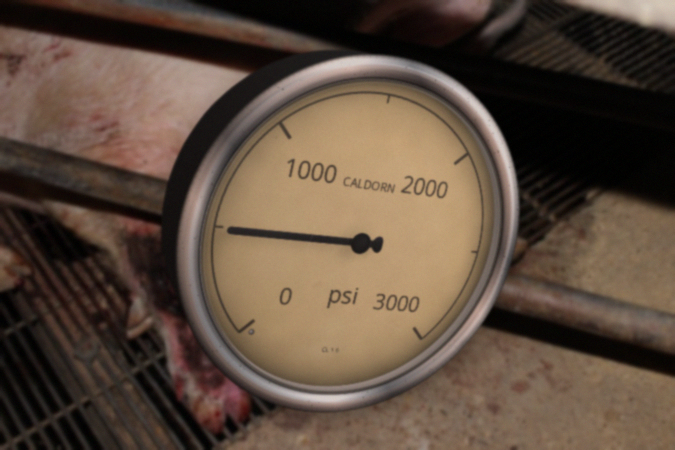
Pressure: 500 psi
